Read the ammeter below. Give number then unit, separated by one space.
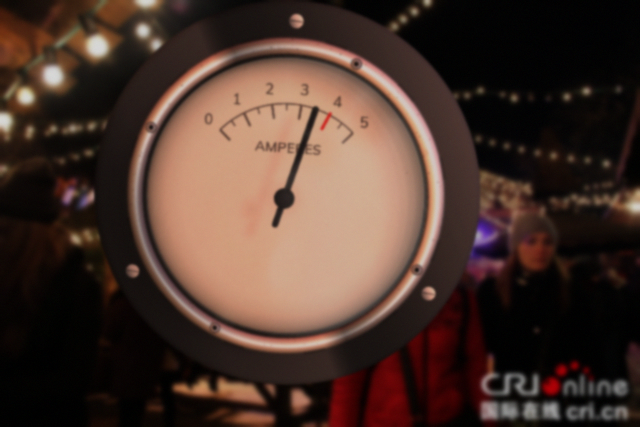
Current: 3.5 A
